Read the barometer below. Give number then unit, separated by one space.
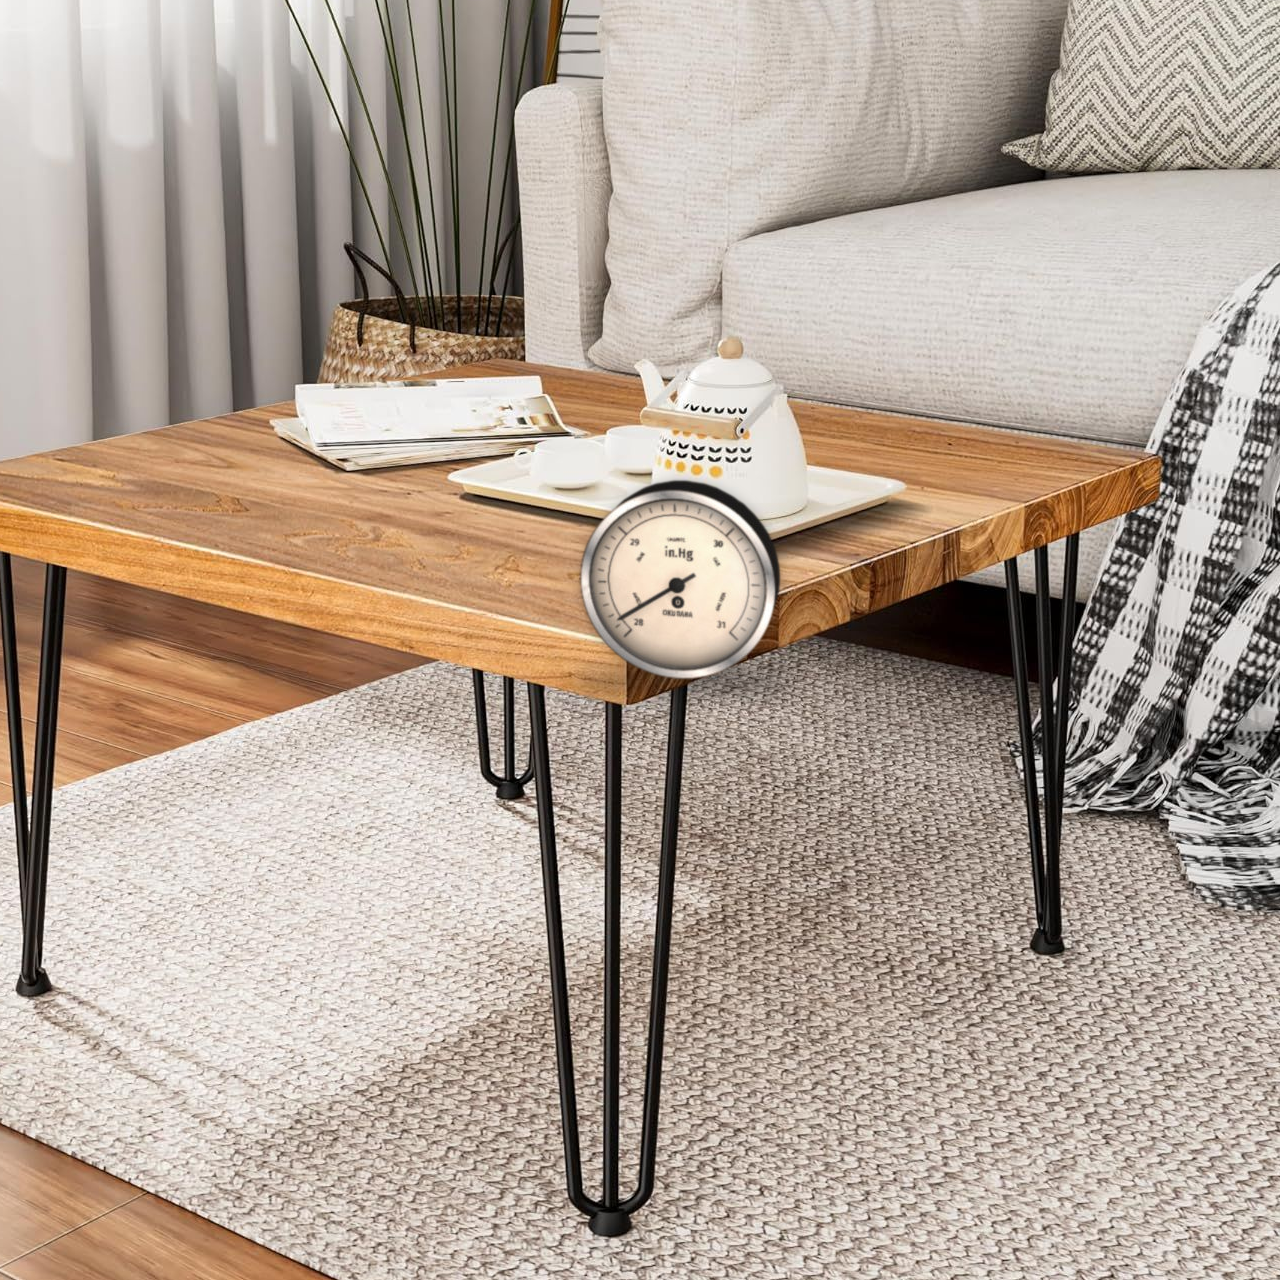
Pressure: 28.15 inHg
